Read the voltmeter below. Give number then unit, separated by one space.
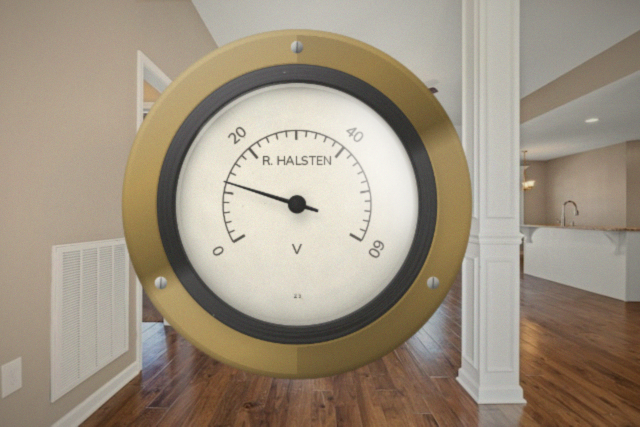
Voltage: 12 V
